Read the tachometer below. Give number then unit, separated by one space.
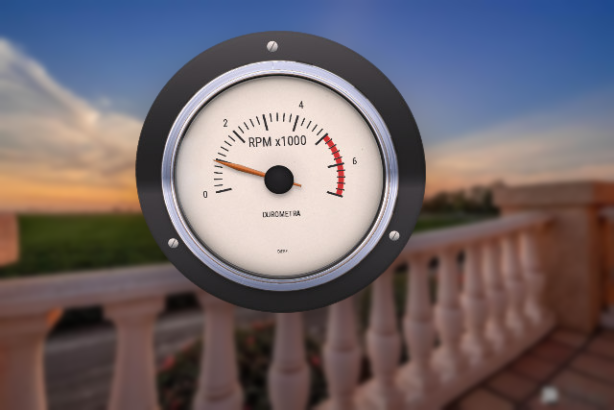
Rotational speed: 1000 rpm
